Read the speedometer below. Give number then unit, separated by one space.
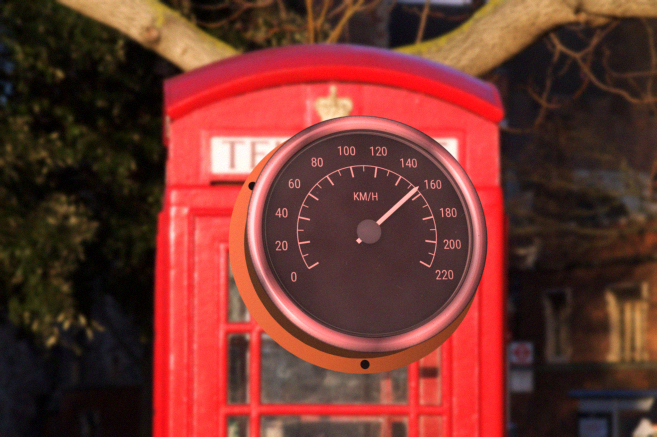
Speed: 155 km/h
